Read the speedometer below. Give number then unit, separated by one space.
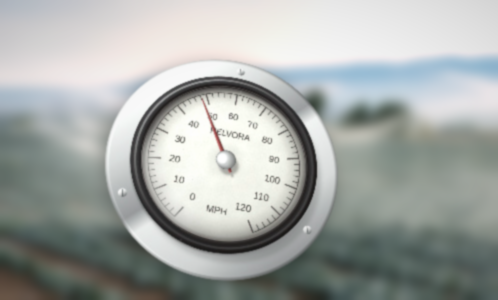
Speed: 48 mph
